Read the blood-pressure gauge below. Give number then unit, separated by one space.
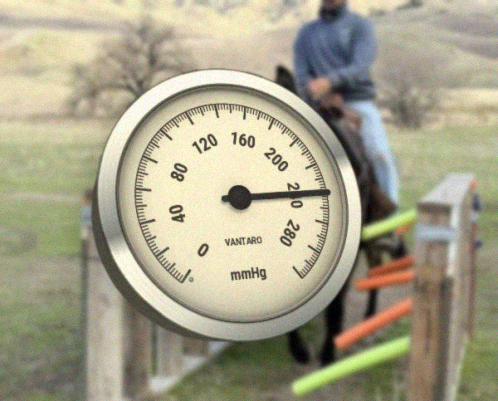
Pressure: 240 mmHg
